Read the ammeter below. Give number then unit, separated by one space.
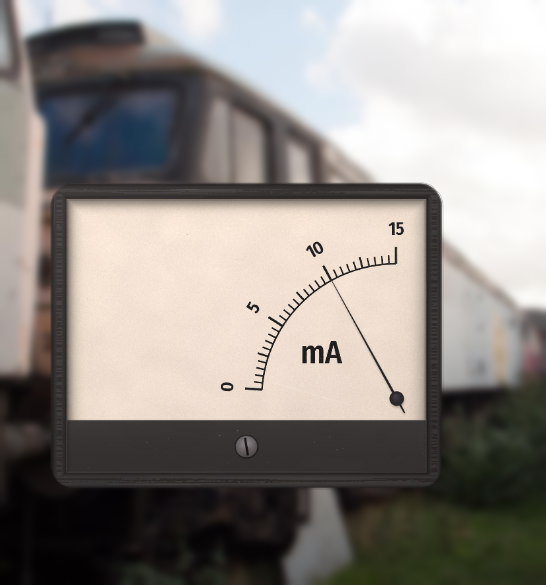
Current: 10 mA
